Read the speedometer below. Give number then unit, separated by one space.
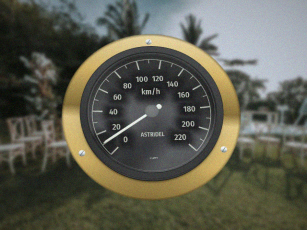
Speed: 10 km/h
